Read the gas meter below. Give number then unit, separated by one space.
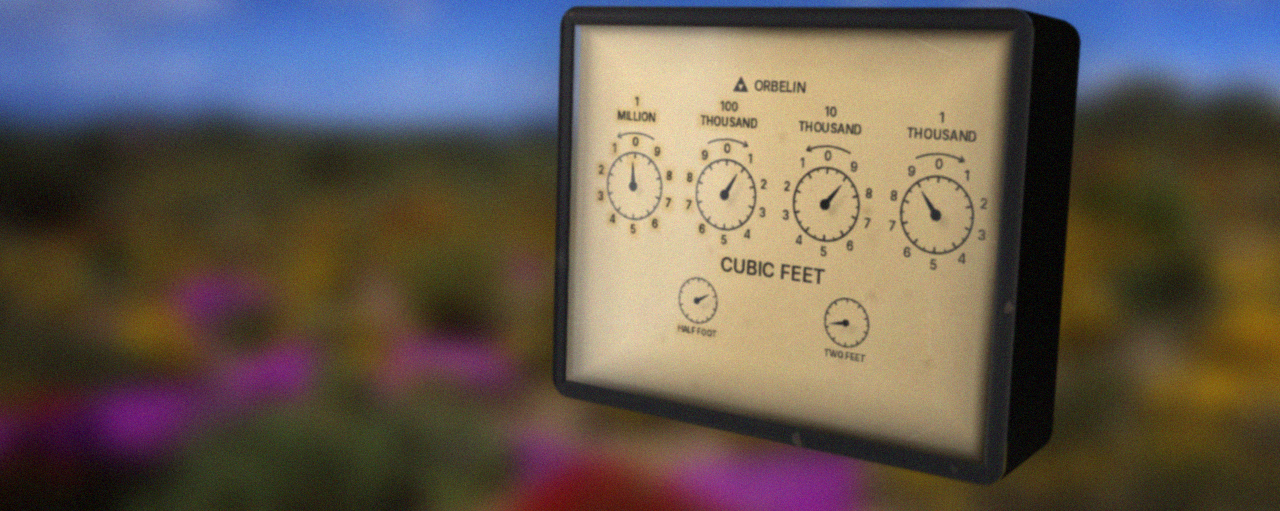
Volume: 8900 ft³
